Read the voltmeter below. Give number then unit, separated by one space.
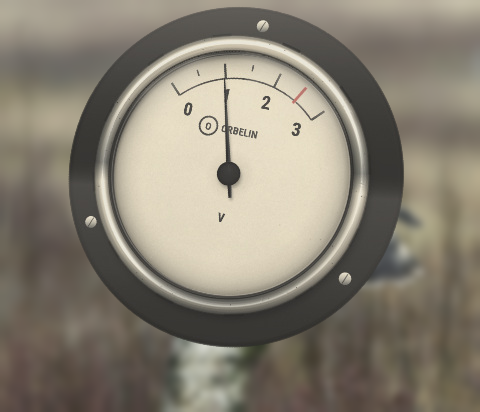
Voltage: 1 V
